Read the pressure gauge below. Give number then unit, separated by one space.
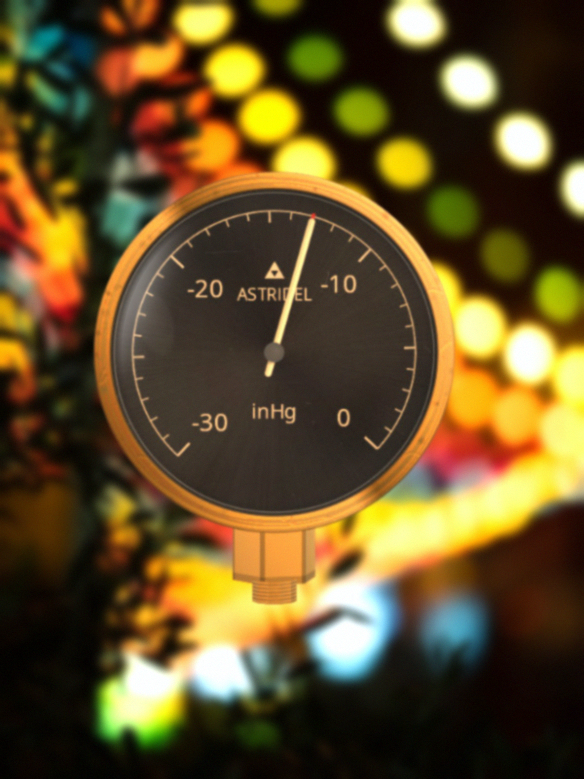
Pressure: -13 inHg
